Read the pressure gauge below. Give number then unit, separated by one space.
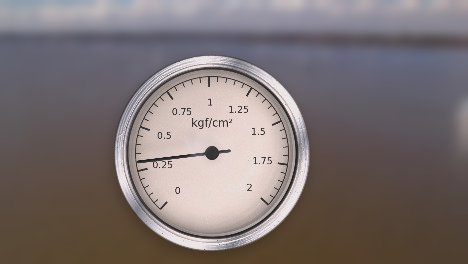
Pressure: 0.3 kg/cm²
